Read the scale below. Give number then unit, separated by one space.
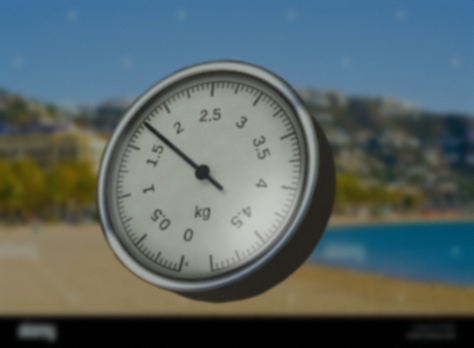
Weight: 1.75 kg
